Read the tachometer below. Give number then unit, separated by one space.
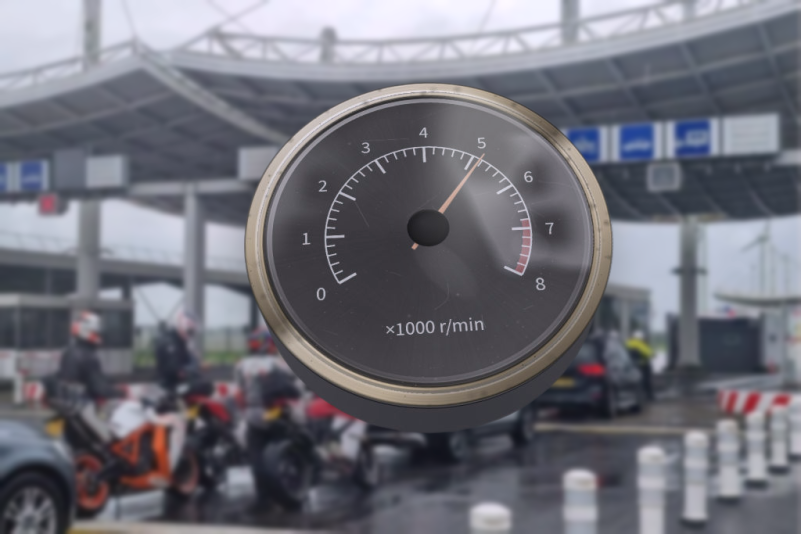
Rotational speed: 5200 rpm
